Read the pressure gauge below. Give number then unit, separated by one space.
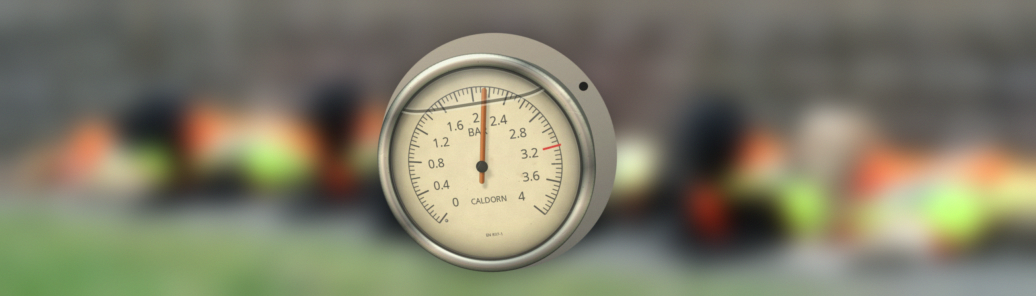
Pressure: 2.15 bar
